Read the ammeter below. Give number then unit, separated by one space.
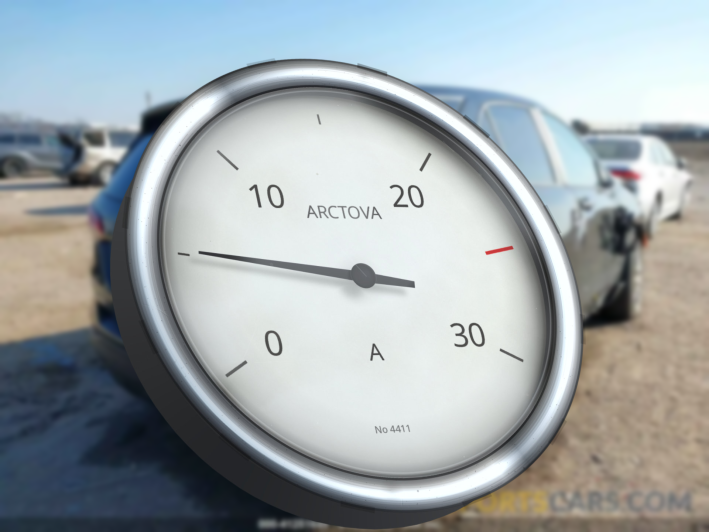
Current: 5 A
